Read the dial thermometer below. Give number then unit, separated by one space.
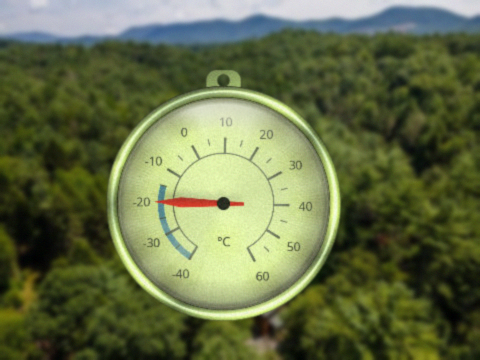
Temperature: -20 °C
